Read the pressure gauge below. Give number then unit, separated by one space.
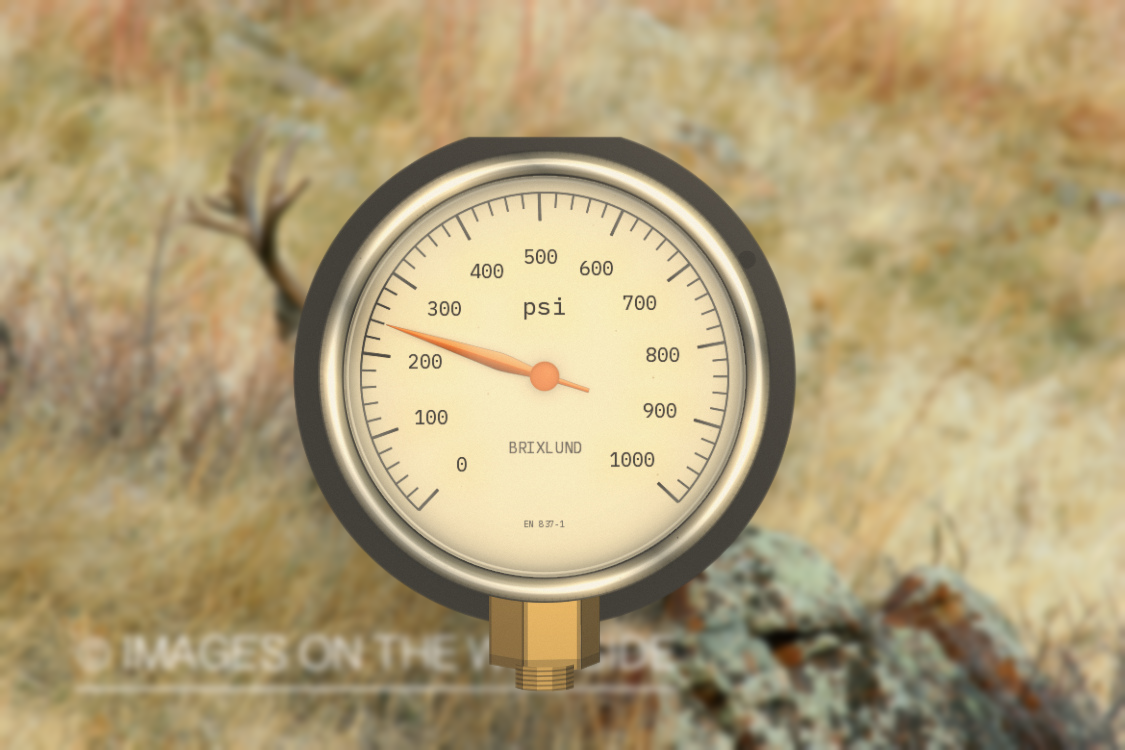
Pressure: 240 psi
